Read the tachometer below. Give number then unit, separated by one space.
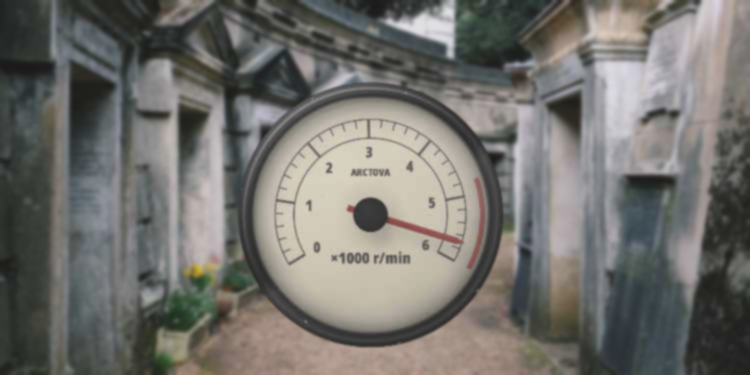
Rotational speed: 5700 rpm
